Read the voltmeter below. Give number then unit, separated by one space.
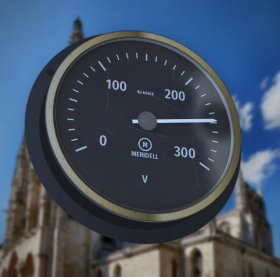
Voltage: 250 V
